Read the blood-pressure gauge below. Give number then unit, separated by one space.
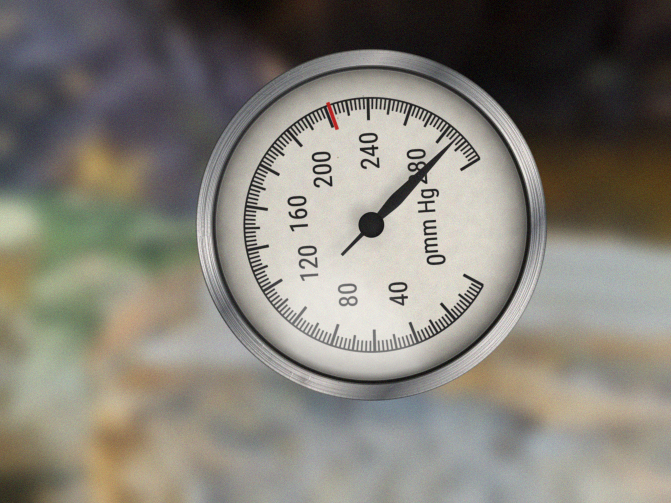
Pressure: 286 mmHg
